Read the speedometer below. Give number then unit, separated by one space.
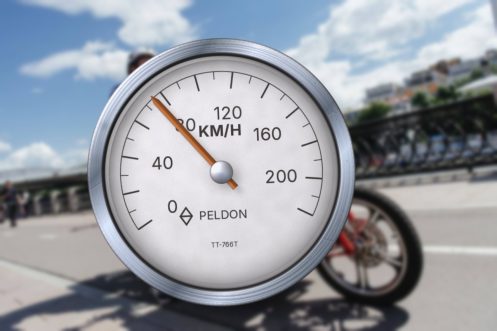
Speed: 75 km/h
